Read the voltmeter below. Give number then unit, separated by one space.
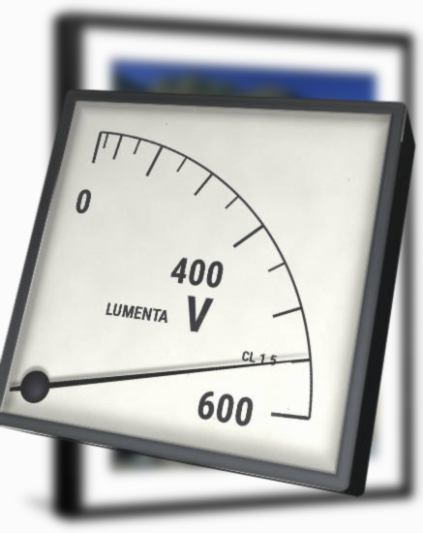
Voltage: 550 V
